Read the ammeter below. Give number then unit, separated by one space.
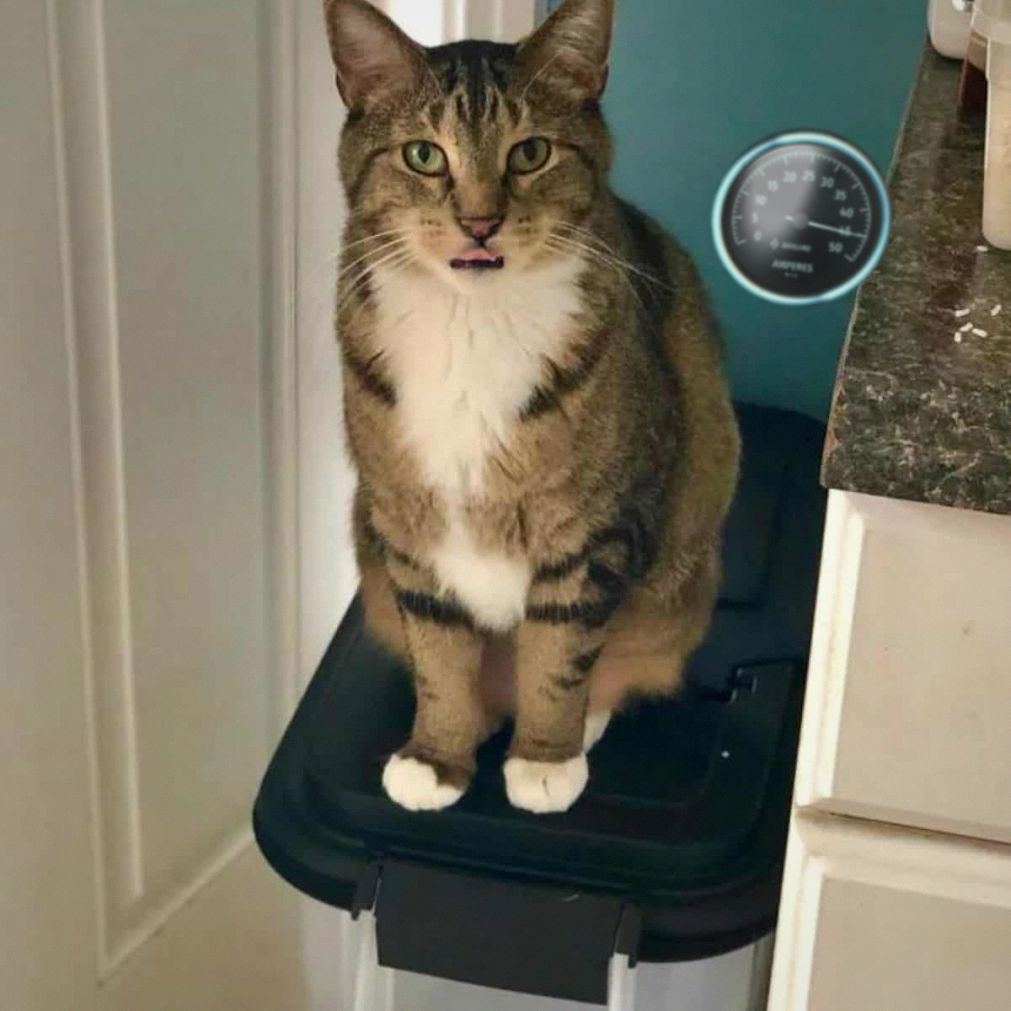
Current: 45 A
